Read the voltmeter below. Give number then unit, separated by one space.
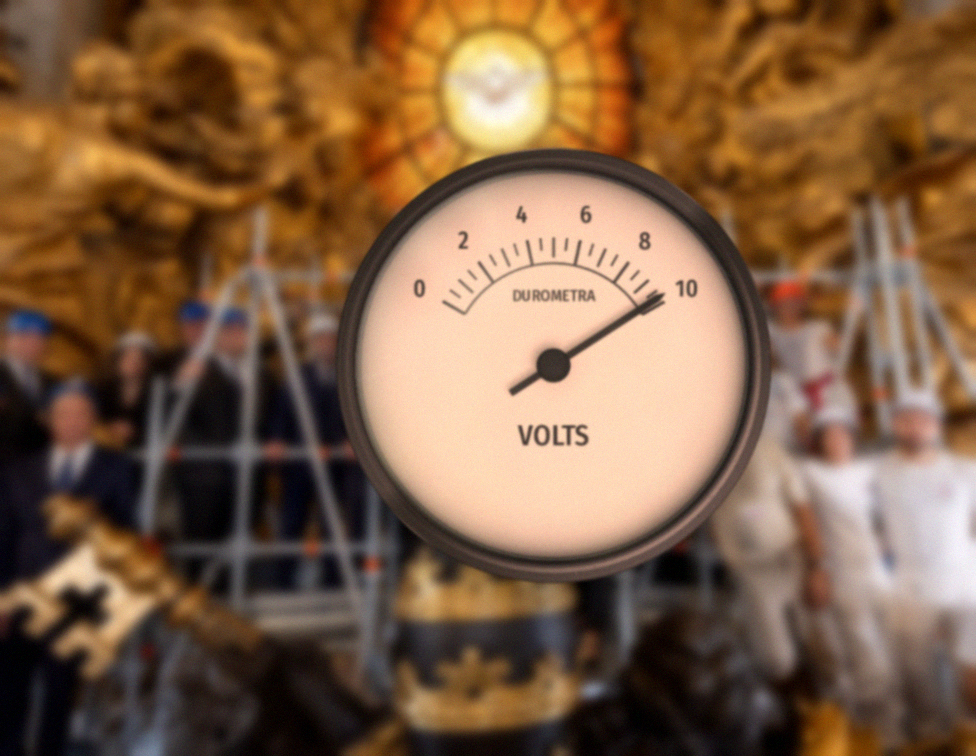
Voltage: 9.75 V
